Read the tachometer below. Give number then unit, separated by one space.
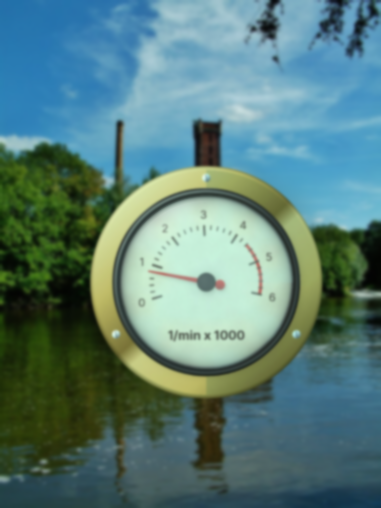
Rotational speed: 800 rpm
